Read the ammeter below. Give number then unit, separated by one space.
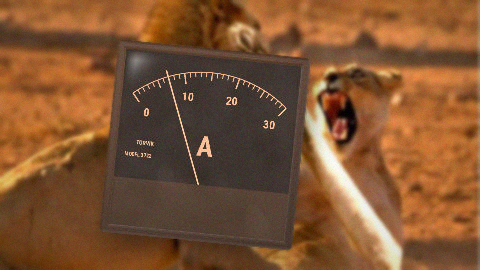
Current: 7 A
